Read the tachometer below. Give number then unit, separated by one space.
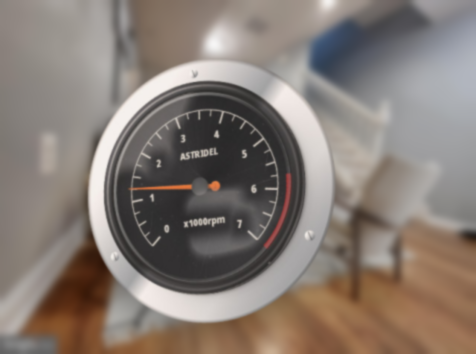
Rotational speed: 1250 rpm
